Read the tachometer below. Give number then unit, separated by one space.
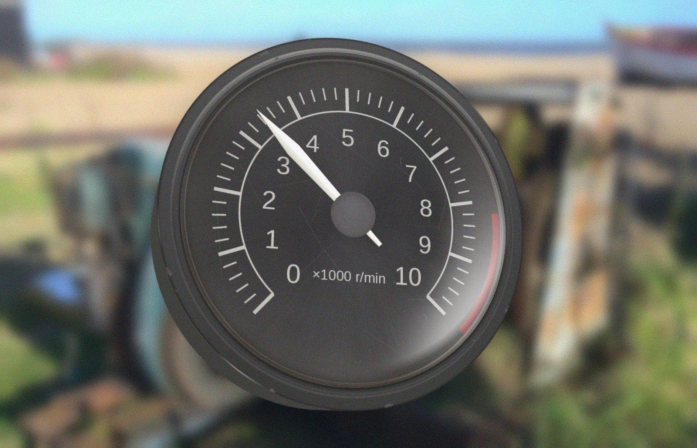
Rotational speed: 3400 rpm
